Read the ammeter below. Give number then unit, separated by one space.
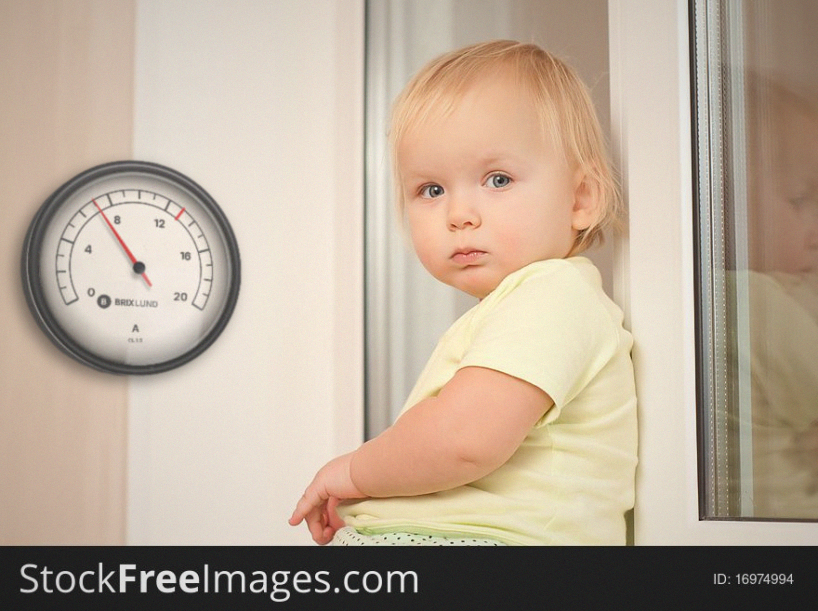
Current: 7 A
